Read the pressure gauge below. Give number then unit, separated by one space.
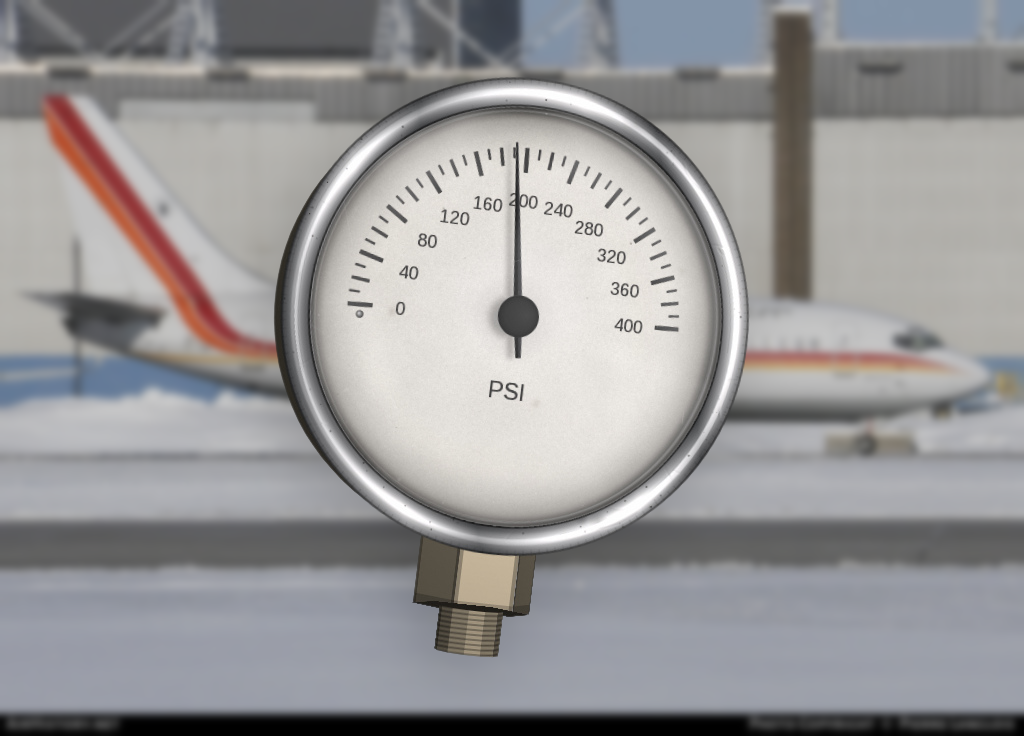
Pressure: 190 psi
